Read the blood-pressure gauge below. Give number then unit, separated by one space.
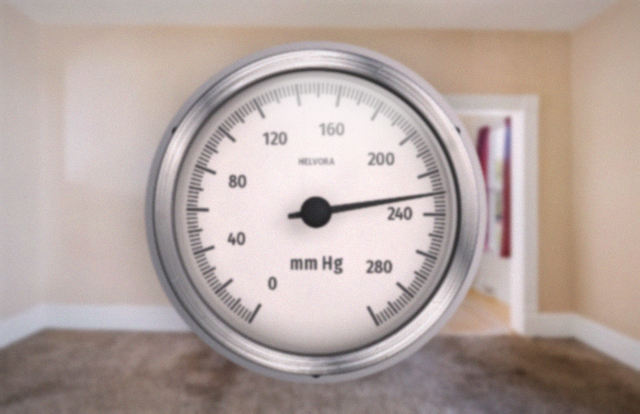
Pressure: 230 mmHg
